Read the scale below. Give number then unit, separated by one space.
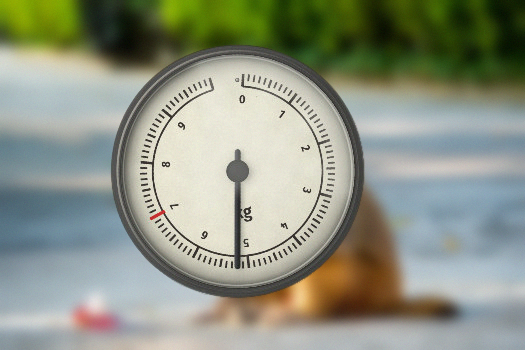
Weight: 5.2 kg
